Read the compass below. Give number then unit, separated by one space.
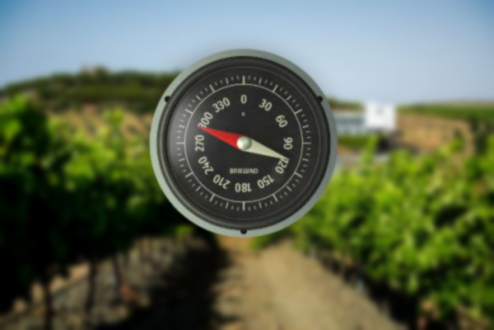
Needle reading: 290 °
